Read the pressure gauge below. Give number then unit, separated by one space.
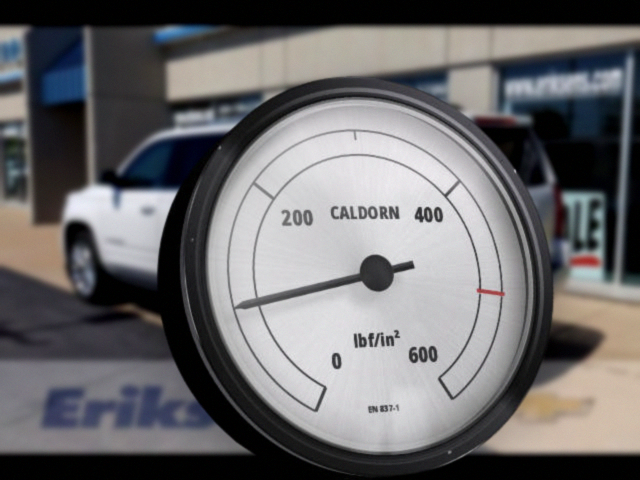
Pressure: 100 psi
